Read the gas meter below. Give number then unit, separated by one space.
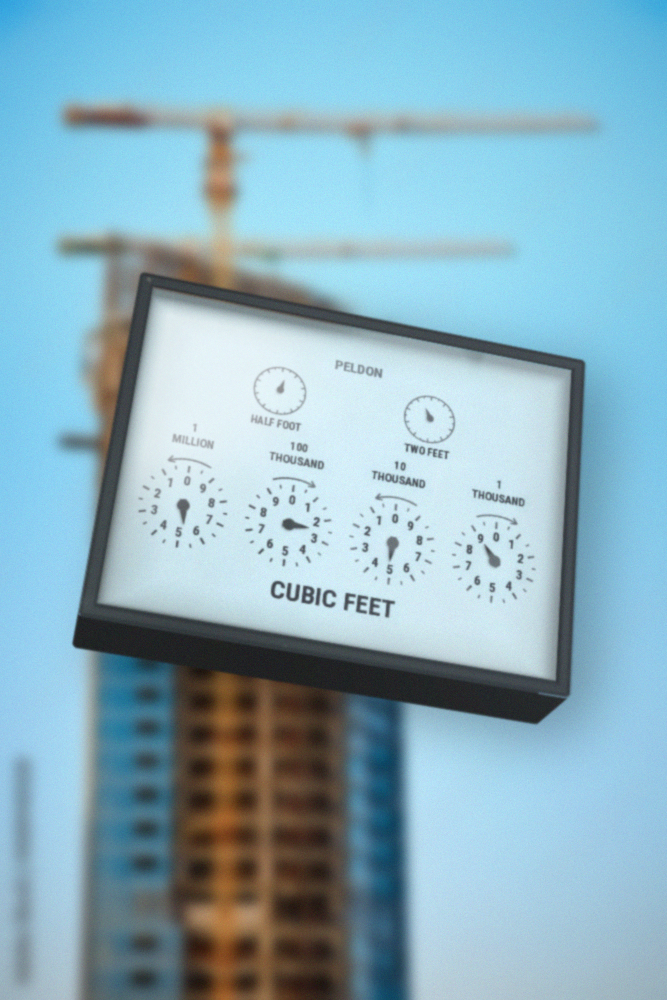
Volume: 524900 ft³
